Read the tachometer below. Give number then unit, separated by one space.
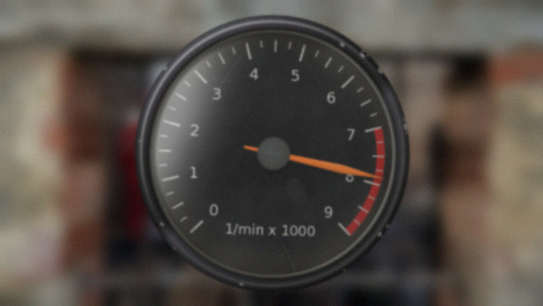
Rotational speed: 7875 rpm
